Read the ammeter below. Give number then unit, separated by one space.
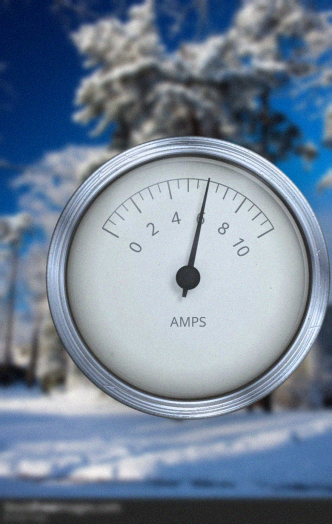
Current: 6 A
